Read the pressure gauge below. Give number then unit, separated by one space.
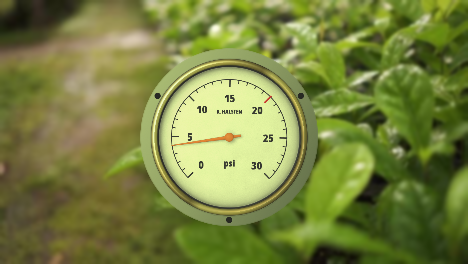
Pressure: 4 psi
